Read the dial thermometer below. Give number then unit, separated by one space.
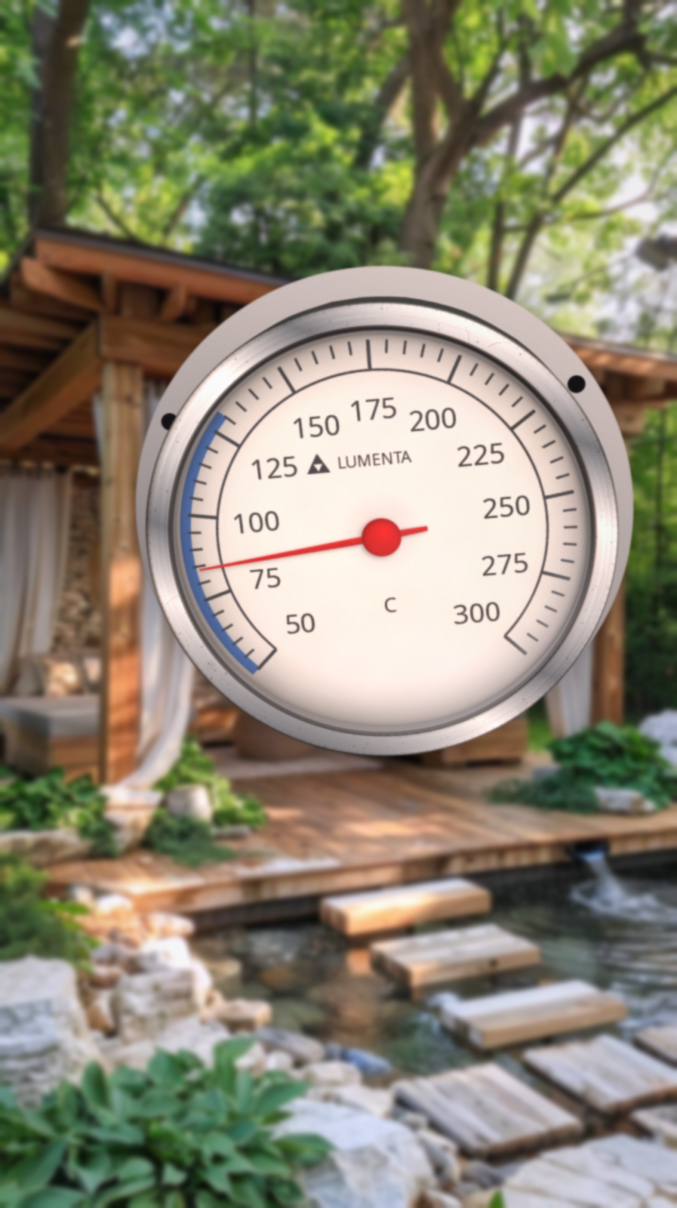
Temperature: 85 °C
